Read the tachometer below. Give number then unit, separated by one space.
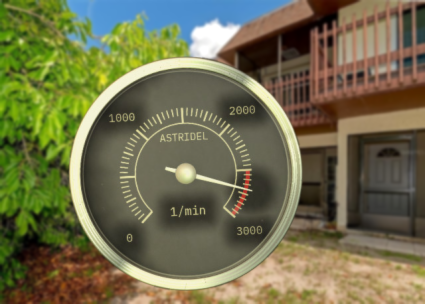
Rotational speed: 2700 rpm
